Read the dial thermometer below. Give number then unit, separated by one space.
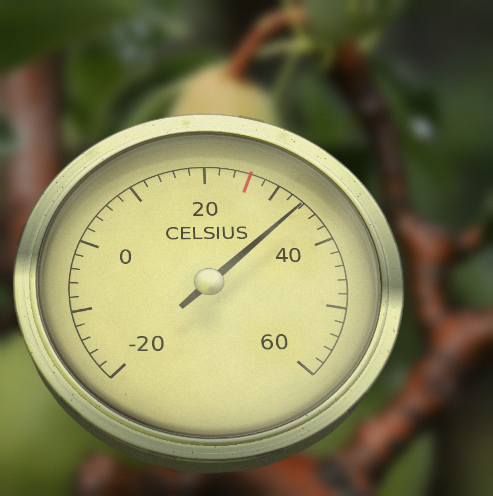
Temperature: 34 °C
